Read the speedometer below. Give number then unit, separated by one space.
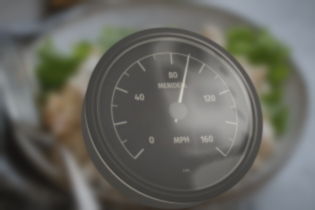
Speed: 90 mph
